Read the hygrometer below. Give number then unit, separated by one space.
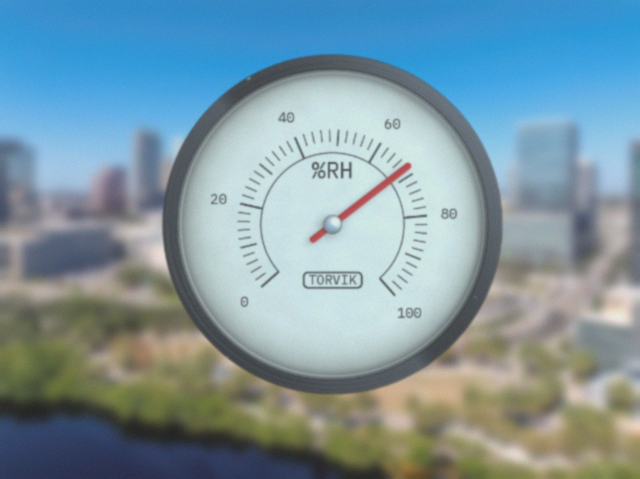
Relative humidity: 68 %
